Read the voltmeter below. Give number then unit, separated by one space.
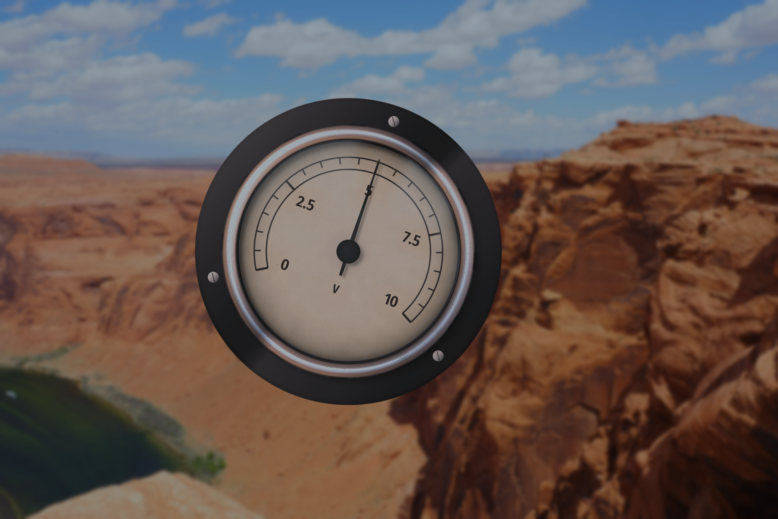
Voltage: 5 V
